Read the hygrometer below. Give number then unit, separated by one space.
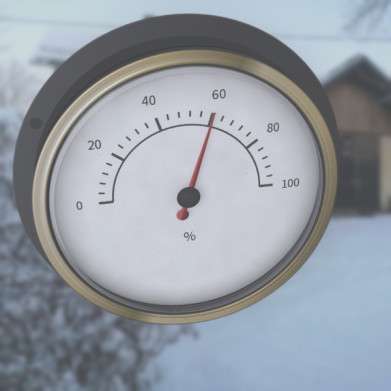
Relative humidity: 60 %
